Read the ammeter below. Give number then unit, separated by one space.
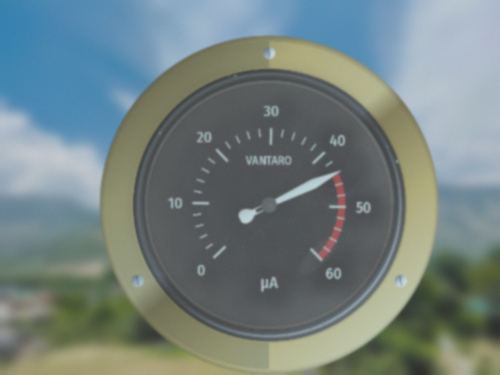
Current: 44 µA
